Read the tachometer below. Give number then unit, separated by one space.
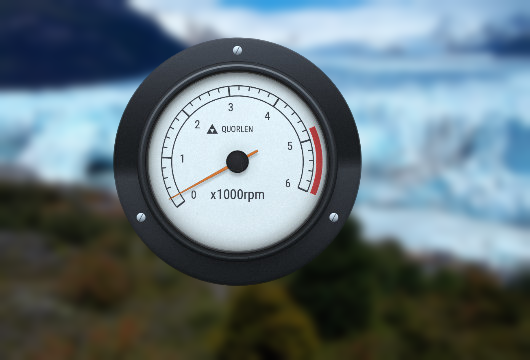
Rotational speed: 200 rpm
